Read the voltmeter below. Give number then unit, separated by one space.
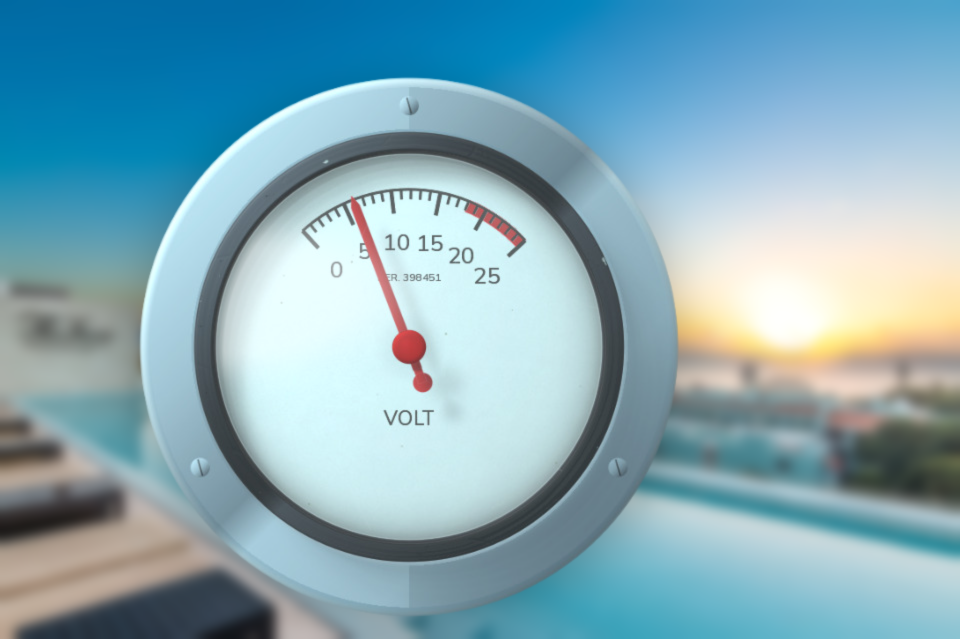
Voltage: 6 V
